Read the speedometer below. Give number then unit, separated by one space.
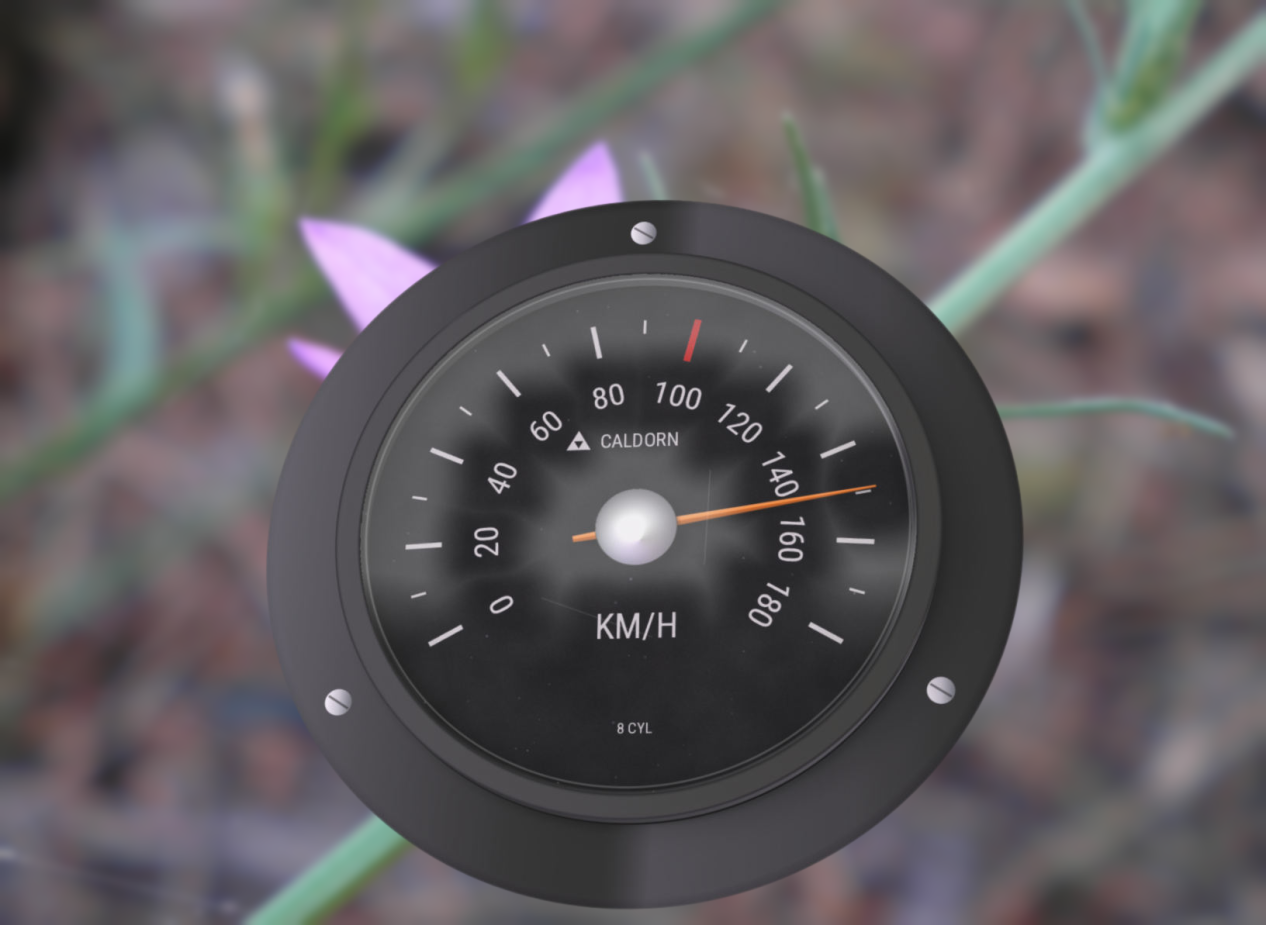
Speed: 150 km/h
